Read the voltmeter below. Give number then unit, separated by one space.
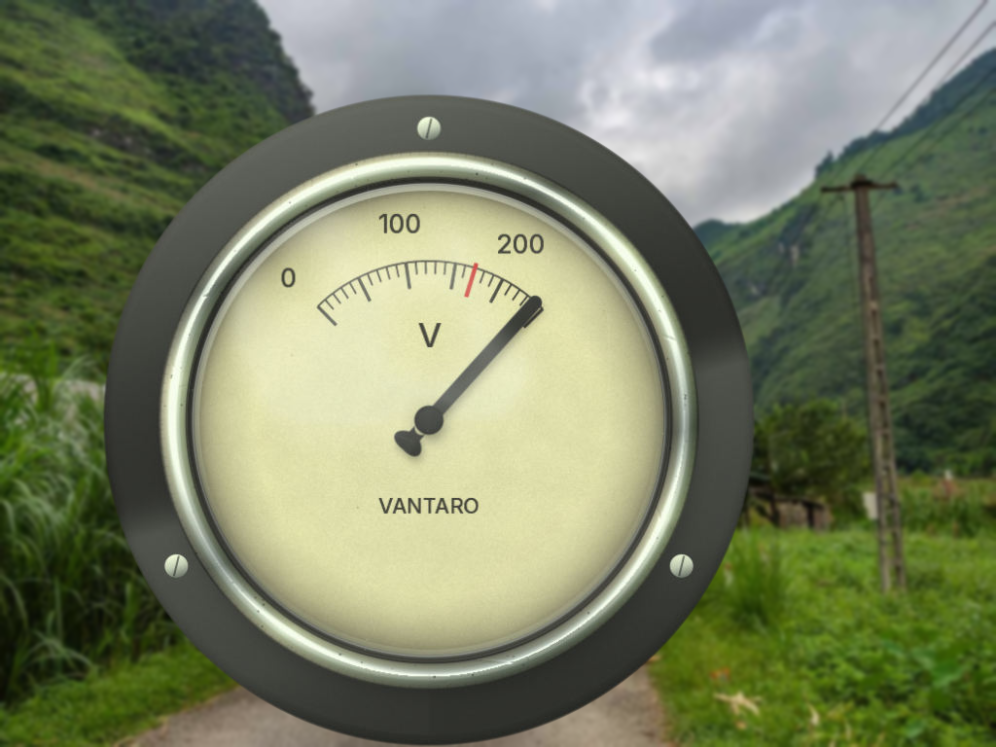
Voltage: 240 V
